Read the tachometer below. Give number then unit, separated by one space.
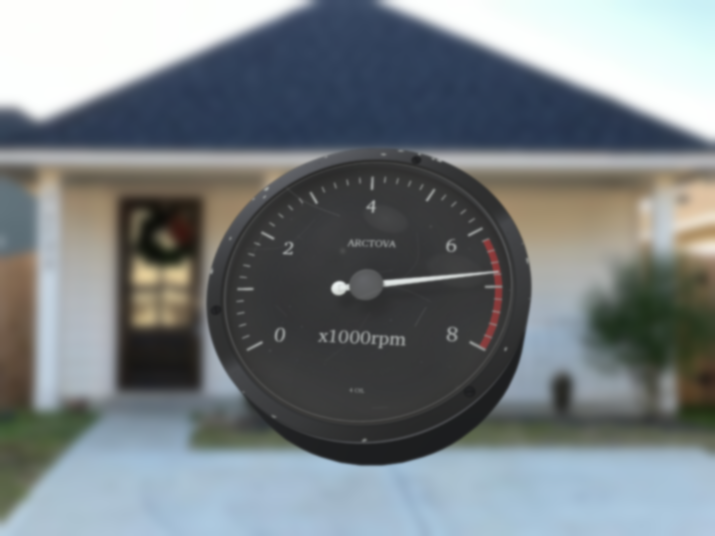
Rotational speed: 6800 rpm
